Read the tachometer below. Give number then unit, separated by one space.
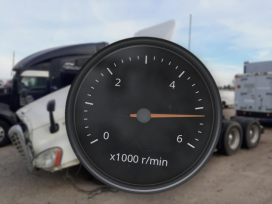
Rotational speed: 5200 rpm
